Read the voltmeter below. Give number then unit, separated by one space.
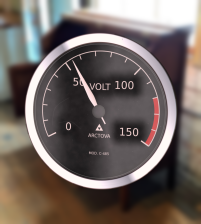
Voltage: 55 V
